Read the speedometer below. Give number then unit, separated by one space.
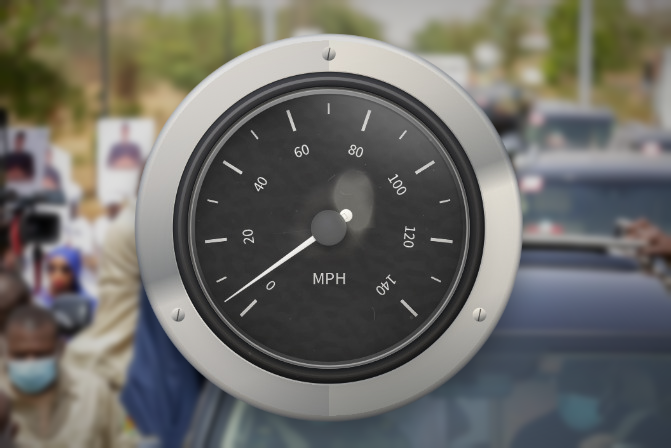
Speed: 5 mph
